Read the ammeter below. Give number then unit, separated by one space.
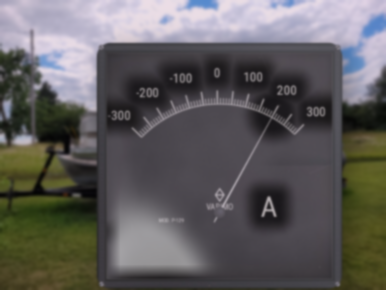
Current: 200 A
